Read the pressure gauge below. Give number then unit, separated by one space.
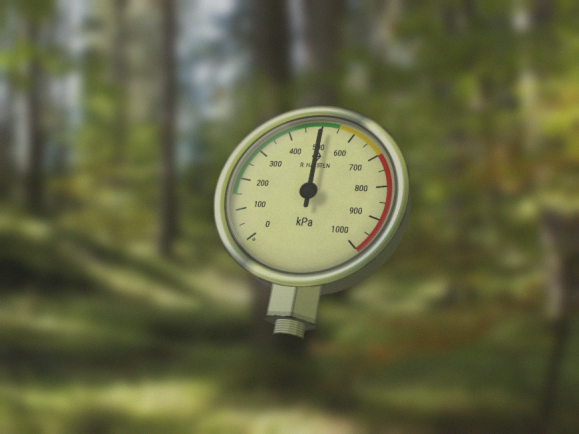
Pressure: 500 kPa
